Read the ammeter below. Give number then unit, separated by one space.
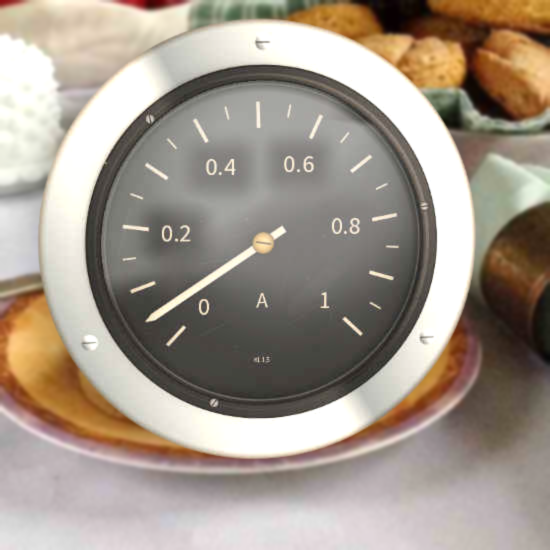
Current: 0.05 A
